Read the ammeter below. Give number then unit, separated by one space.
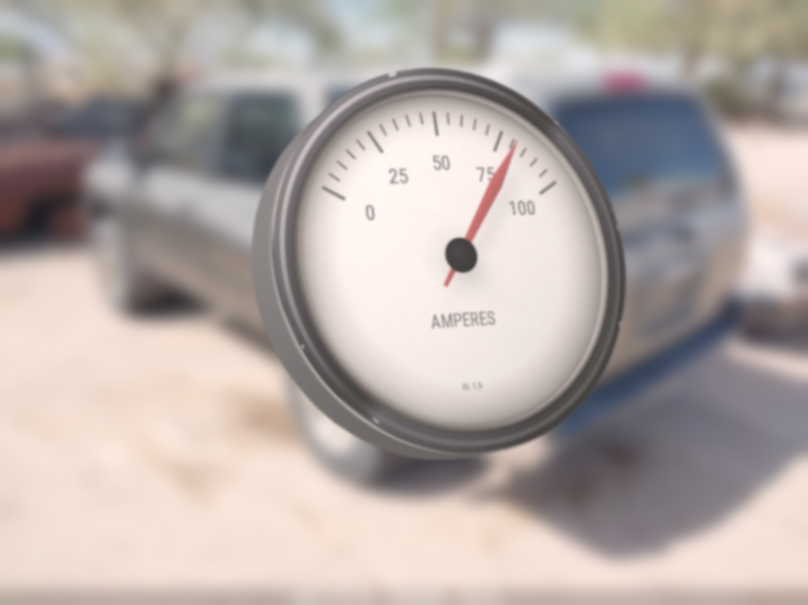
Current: 80 A
